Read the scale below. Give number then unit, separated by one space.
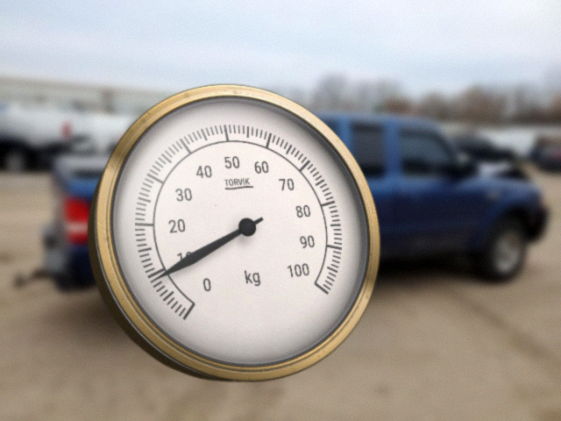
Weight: 9 kg
